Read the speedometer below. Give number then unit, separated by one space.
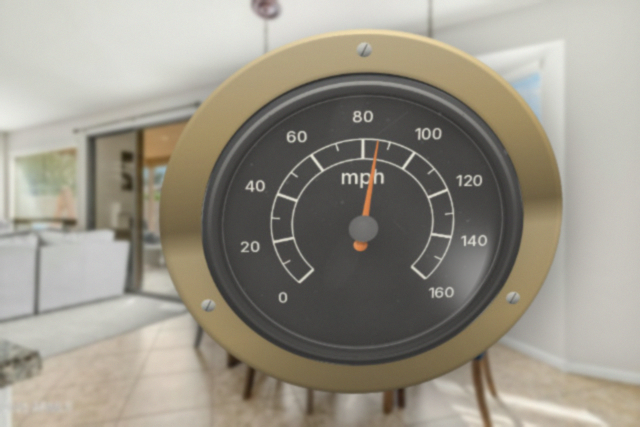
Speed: 85 mph
